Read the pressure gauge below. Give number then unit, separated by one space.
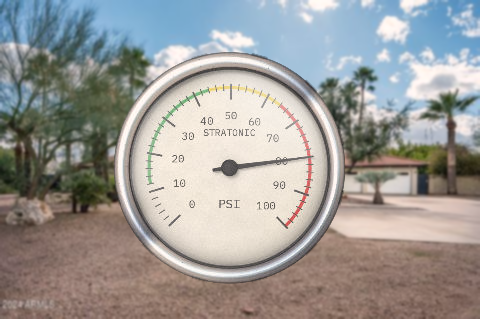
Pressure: 80 psi
